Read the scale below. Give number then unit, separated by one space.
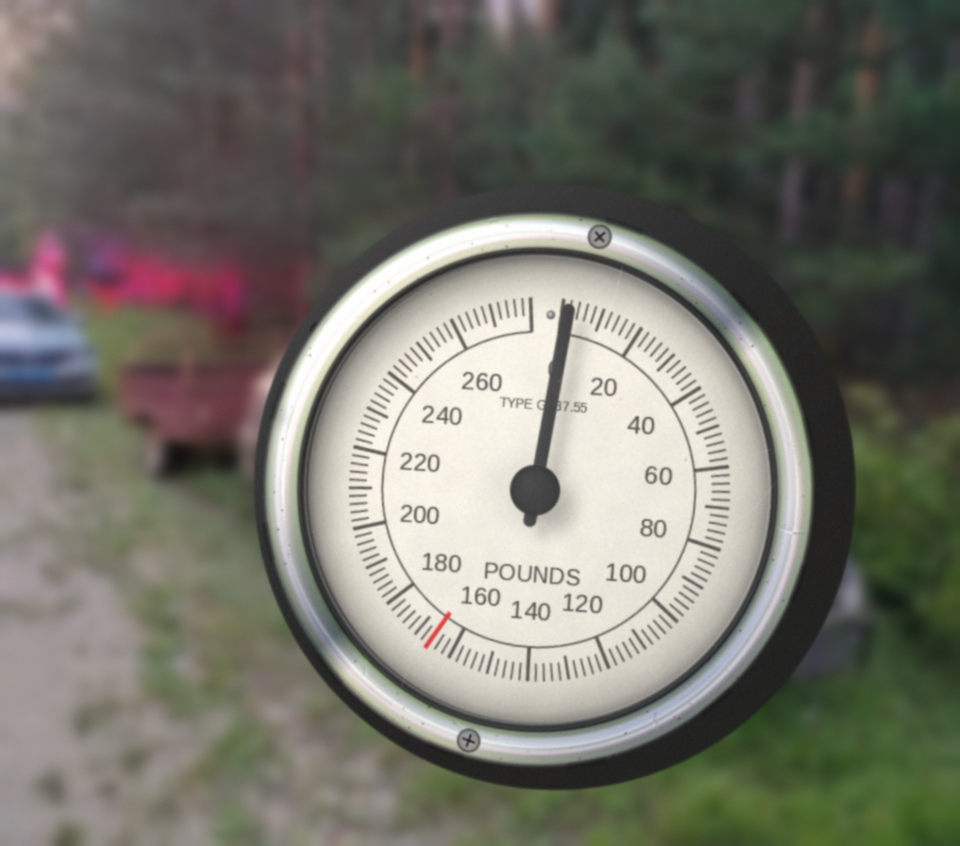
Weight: 2 lb
